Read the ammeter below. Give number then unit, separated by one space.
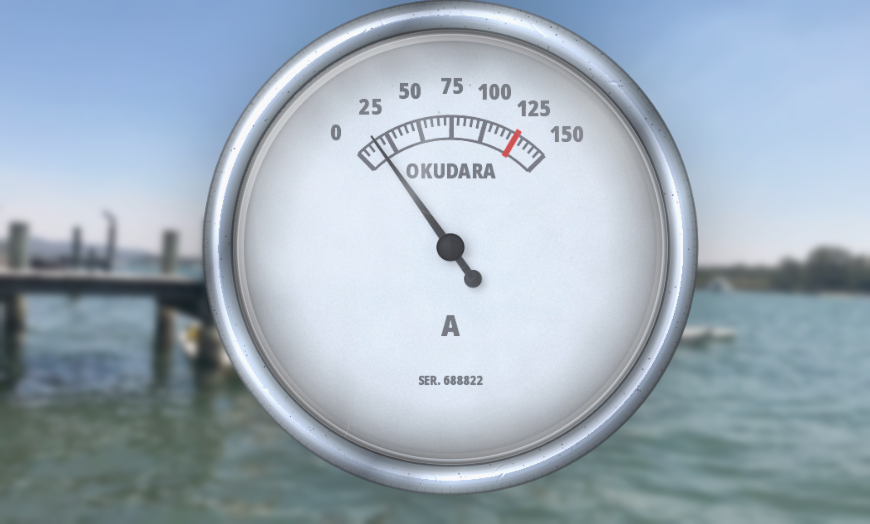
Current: 15 A
